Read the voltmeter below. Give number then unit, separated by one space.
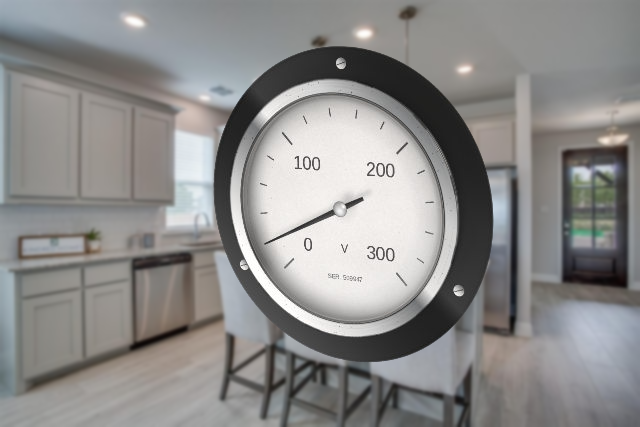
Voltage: 20 V
